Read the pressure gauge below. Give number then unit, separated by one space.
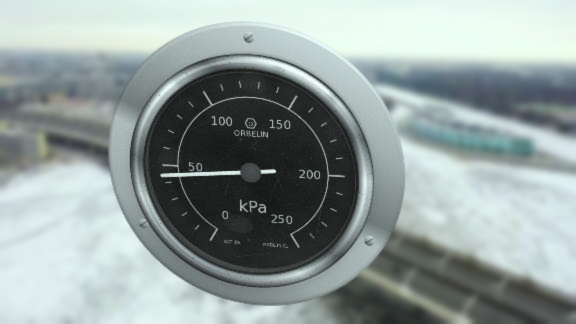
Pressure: 45 kPa
